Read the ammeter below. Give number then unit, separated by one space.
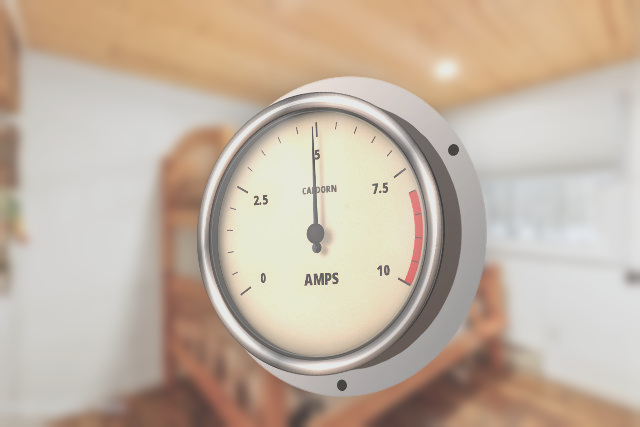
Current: 5 A
